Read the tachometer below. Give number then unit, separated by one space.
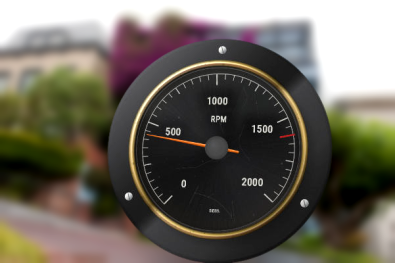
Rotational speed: 425 rpm
